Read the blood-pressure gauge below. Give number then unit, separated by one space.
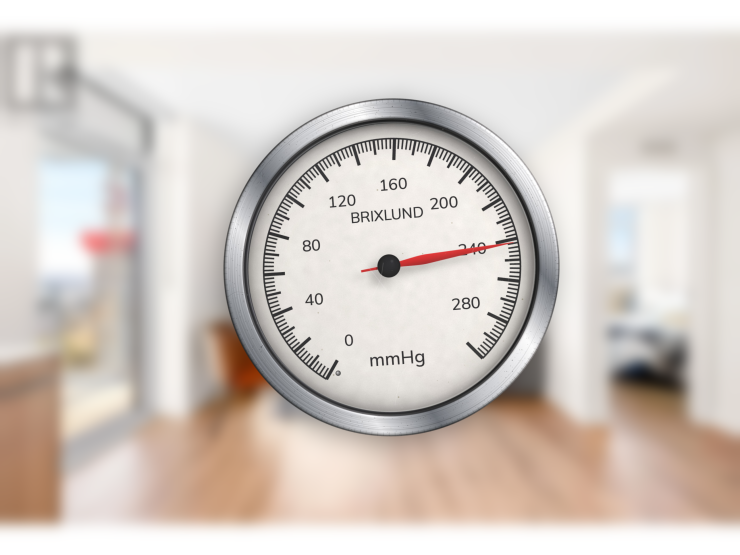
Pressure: 242 mmHg
